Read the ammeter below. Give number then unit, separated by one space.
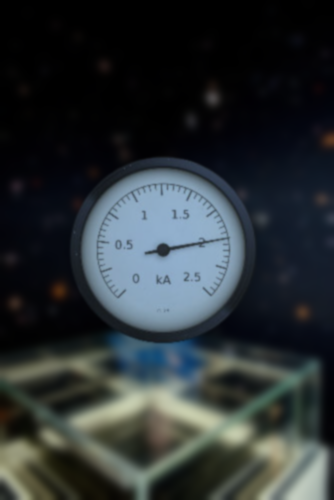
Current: 2 kA
